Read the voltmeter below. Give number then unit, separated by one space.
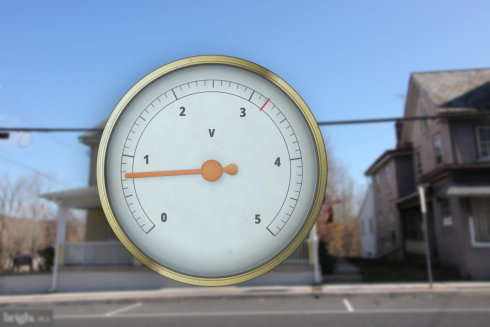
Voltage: 0.75 V
